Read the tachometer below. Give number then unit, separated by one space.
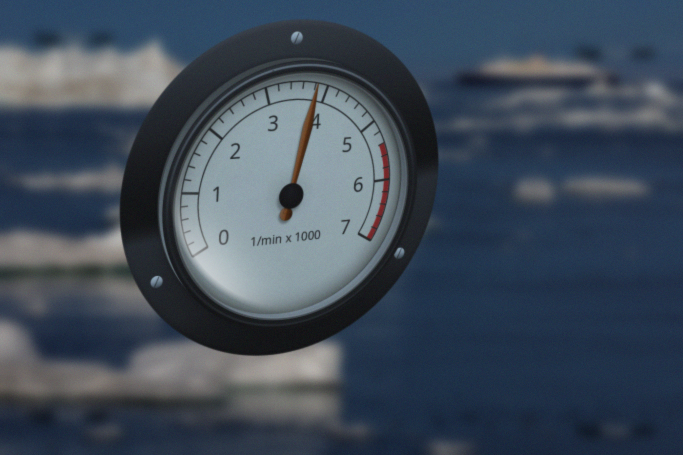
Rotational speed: 3800 rpm
